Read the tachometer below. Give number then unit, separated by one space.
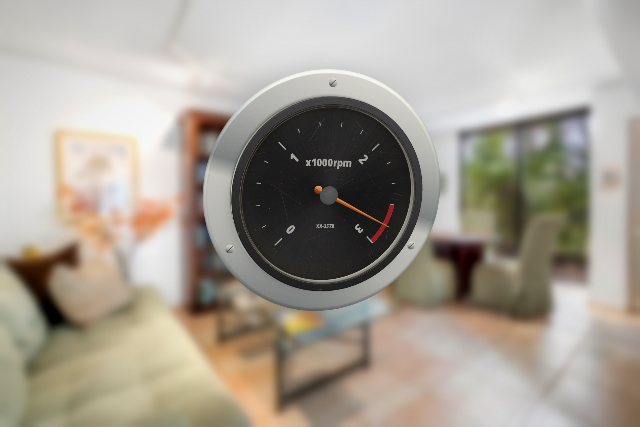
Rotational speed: 2800 rpm
